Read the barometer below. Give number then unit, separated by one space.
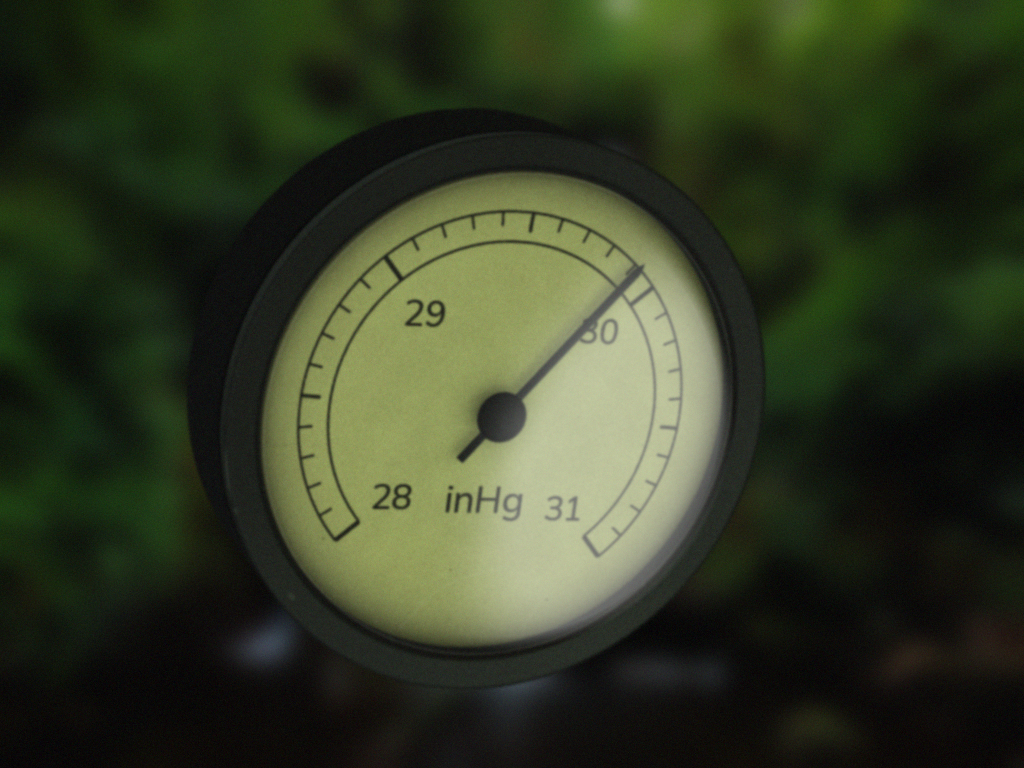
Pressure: 29.9 inHg
